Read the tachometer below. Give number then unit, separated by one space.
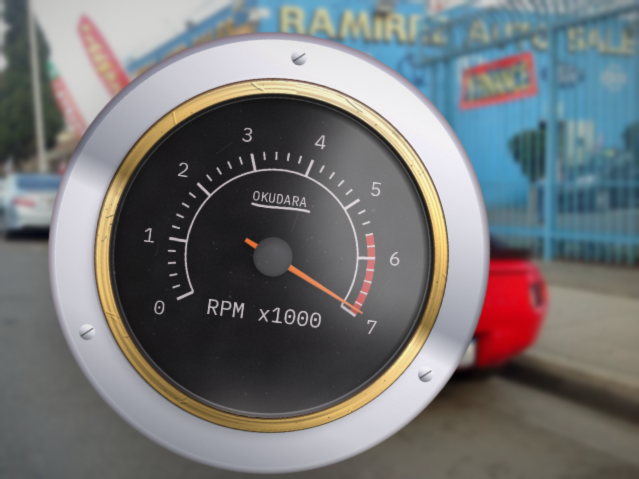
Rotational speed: 6900 rpm
